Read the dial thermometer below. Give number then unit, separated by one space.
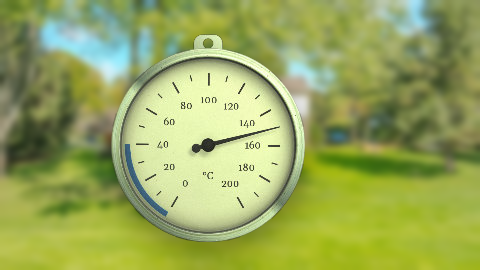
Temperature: 150 °C
